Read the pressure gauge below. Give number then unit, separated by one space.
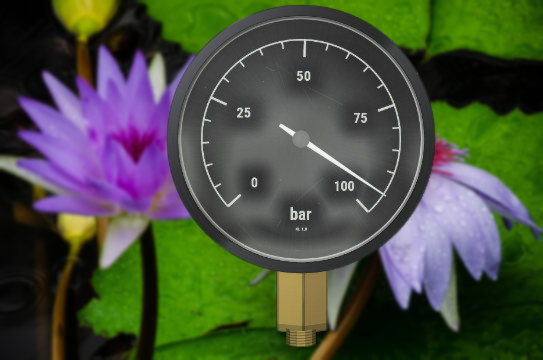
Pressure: 95 bar
